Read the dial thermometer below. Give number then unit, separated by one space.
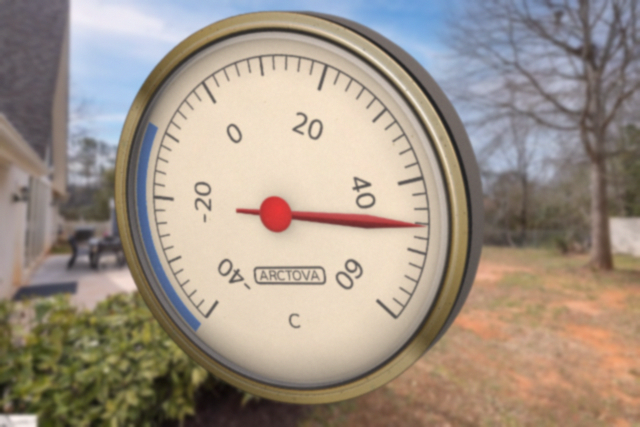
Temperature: 46 °C
